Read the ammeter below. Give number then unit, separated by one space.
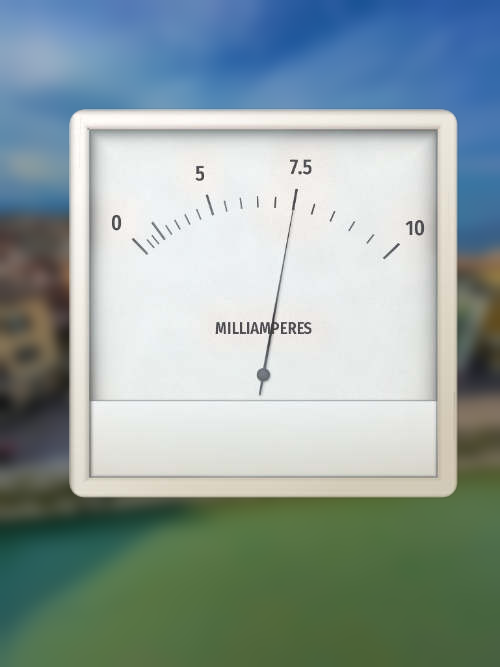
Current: 7.5 mA
